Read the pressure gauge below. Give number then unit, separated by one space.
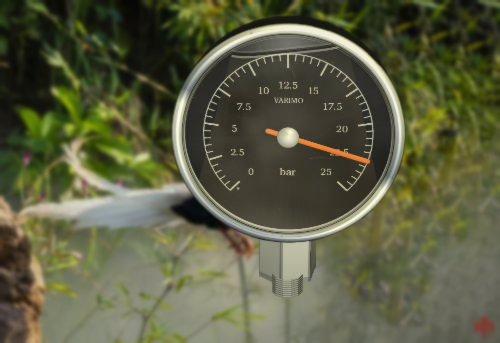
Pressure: 22.5 bar
